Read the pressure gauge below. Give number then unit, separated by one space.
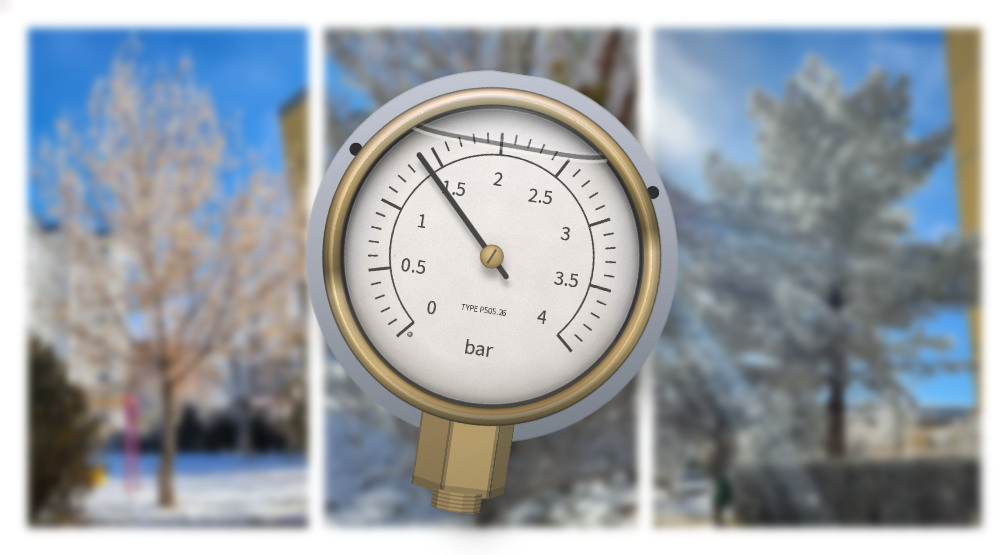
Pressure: 1.4 bar
